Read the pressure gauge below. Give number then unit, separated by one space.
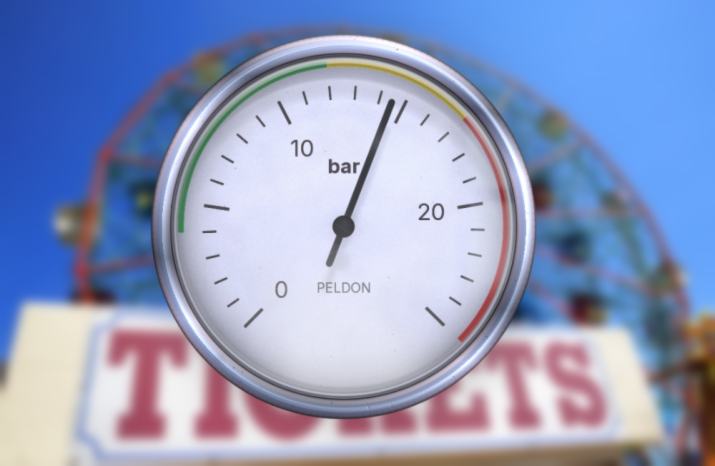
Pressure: 14.5 bar
